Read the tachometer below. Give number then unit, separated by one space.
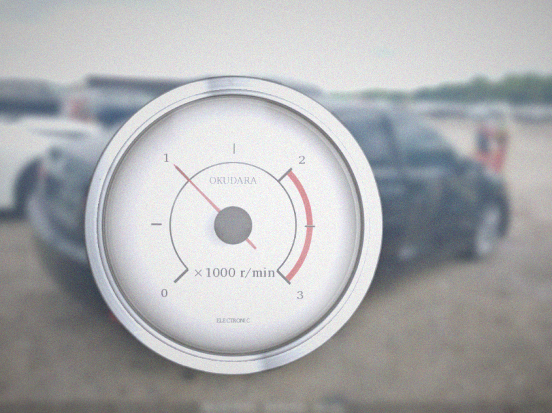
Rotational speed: 1000 rpm
